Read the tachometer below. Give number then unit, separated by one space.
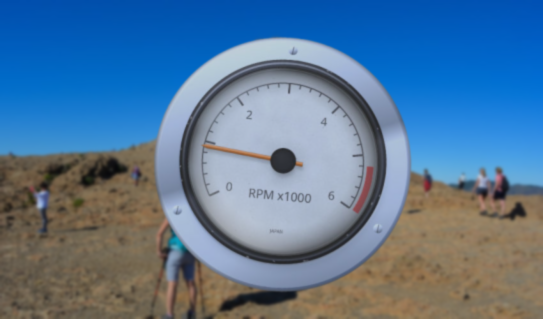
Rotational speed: 900 rpm
